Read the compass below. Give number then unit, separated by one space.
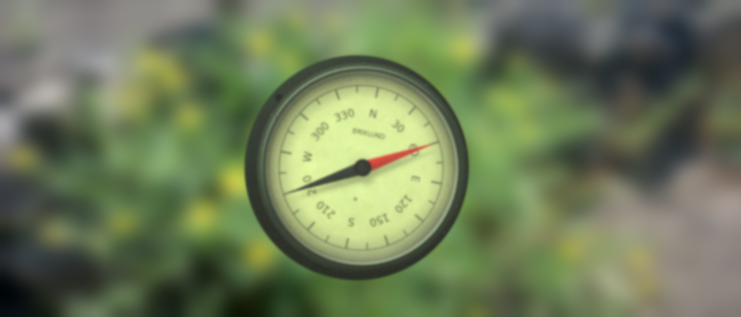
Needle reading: 60 °
